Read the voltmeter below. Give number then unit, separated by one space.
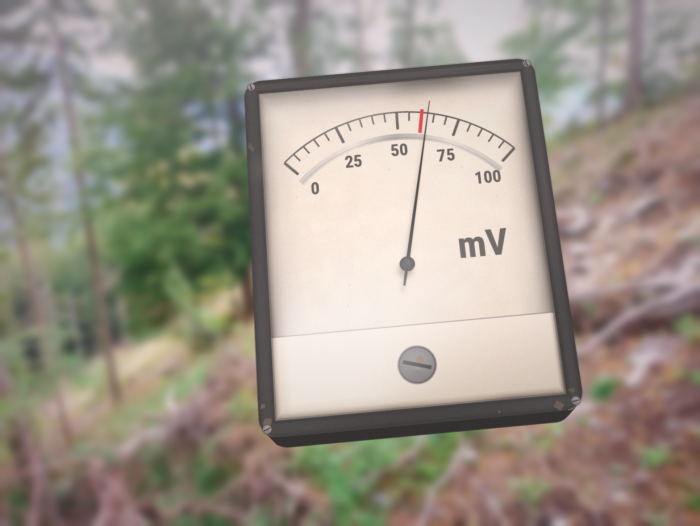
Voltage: 62.5 mV
